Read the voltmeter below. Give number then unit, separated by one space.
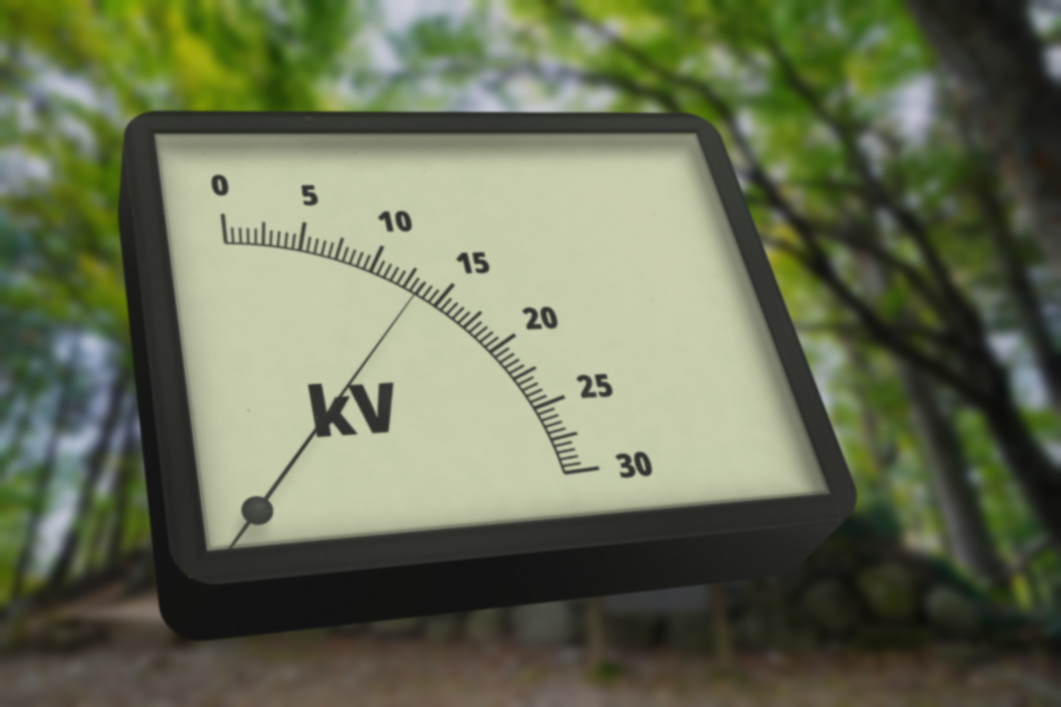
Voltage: 13.5 kV
